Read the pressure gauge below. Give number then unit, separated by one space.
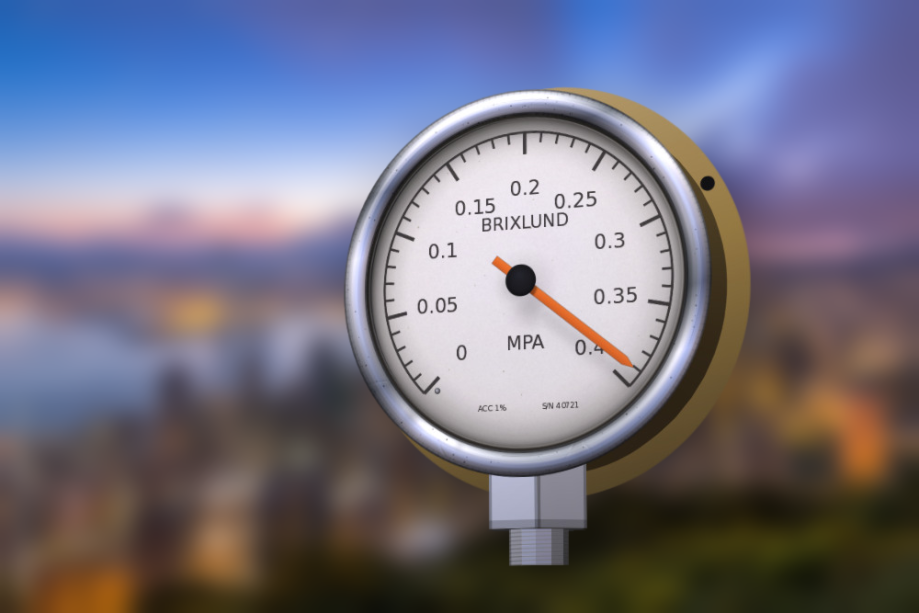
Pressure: 0.39 MPa
